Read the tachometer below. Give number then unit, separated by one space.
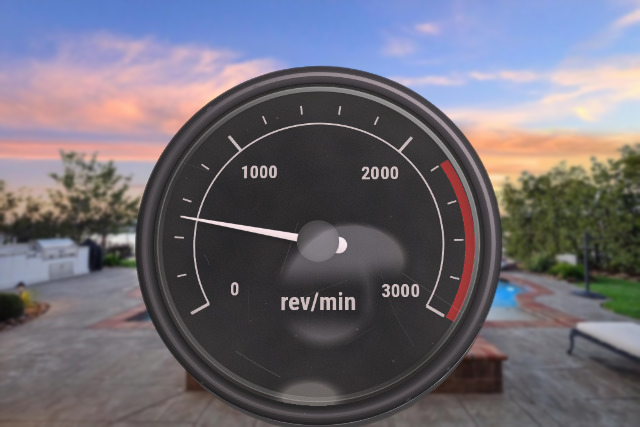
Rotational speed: 500 rpm
